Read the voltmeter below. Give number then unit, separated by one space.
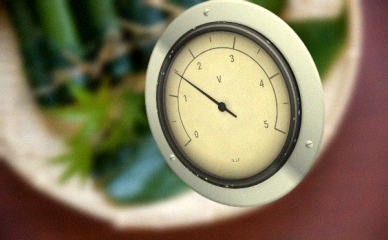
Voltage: 1.5 V
